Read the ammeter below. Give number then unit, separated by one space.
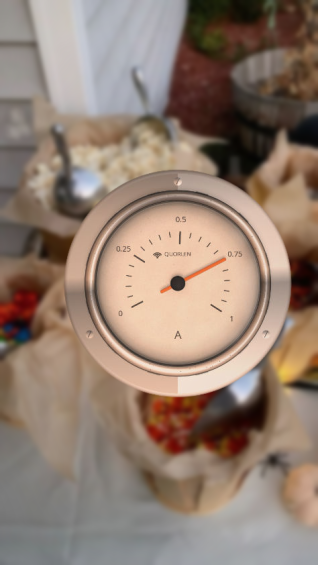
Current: 0.75 A
